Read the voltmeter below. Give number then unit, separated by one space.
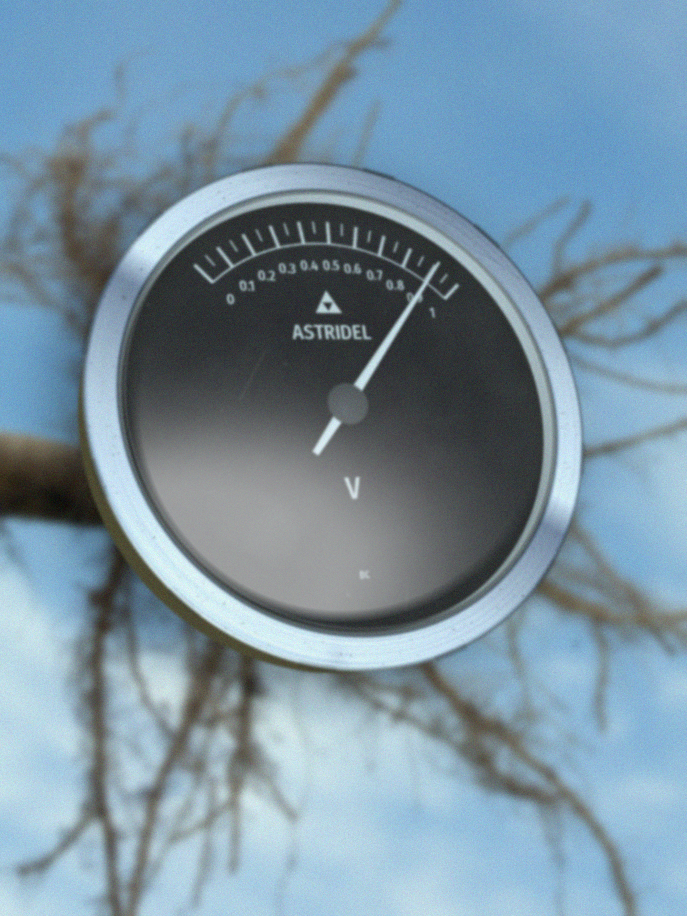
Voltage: 0.9 V
